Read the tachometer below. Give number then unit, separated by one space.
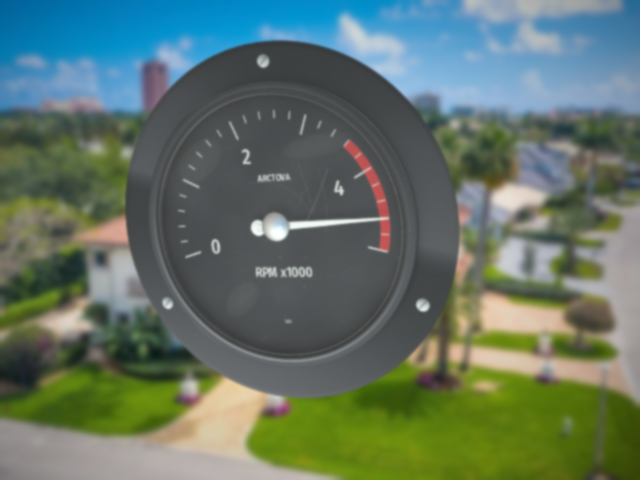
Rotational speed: 4600 rpm
